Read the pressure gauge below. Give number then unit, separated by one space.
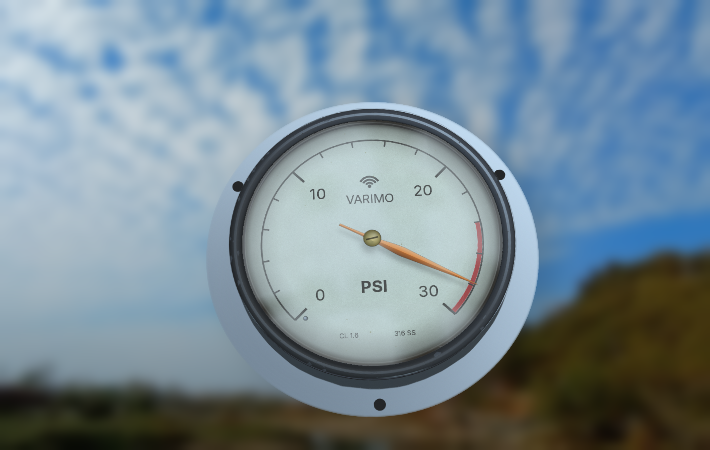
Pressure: 28 psi
